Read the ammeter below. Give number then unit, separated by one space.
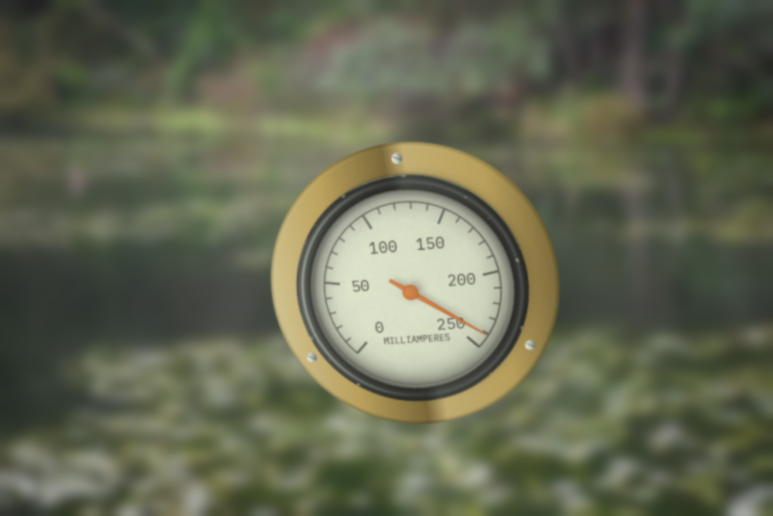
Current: 240 mA
